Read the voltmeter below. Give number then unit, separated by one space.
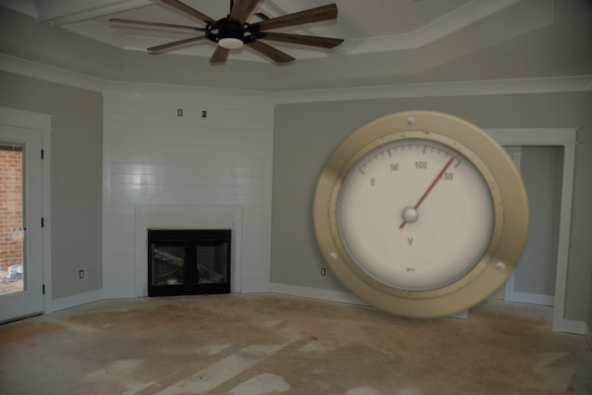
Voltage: 140 V
